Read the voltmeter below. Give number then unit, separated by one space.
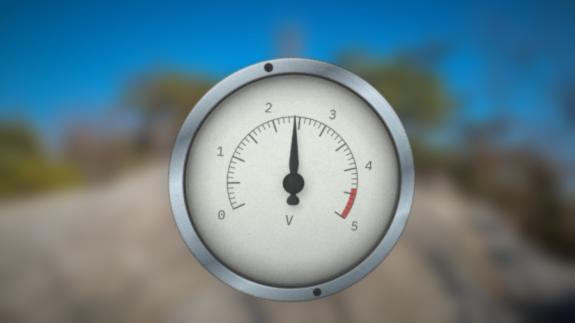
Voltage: 2.4 V
